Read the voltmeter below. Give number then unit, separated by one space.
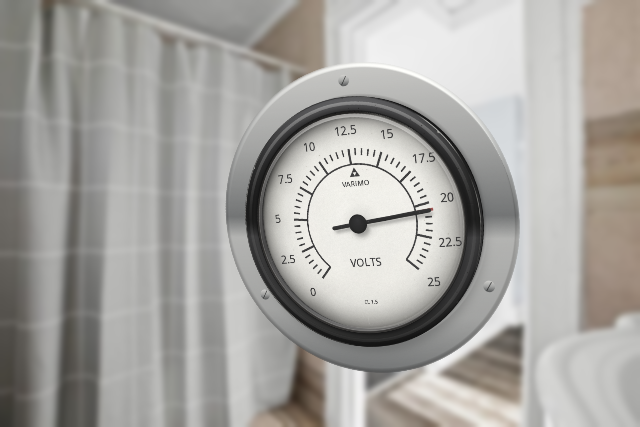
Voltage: 20.5 V
